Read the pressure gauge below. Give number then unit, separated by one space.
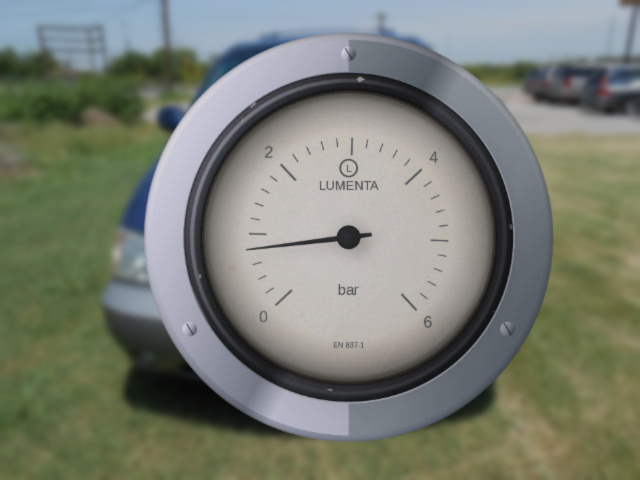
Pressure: 0.8 bar
